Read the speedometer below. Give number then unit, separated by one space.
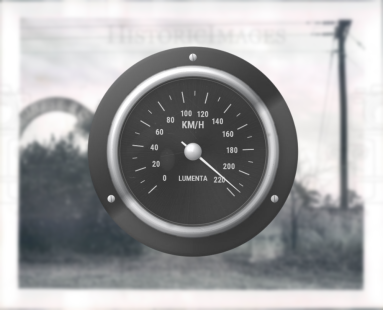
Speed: 215 km/h
